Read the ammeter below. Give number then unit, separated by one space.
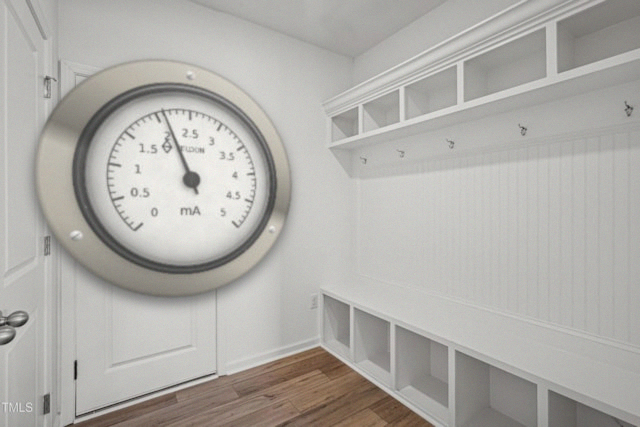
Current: 2.1 mA
